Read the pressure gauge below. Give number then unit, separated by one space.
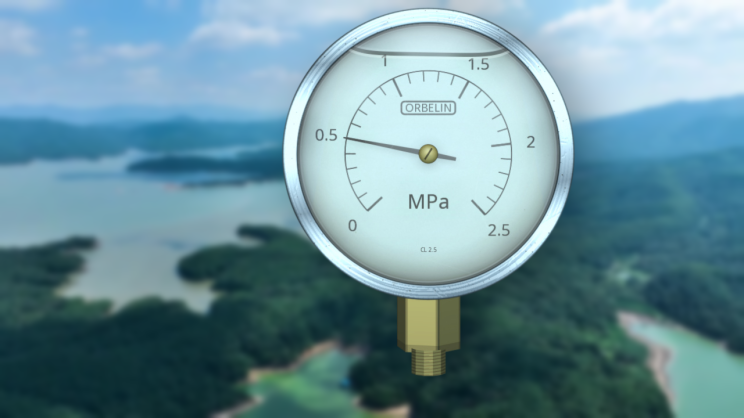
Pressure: 0.5 MPa
